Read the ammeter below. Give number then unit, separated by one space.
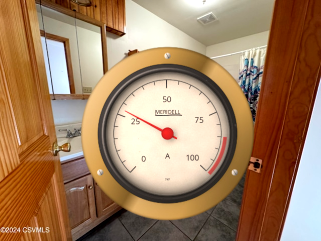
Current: 27.5 A
